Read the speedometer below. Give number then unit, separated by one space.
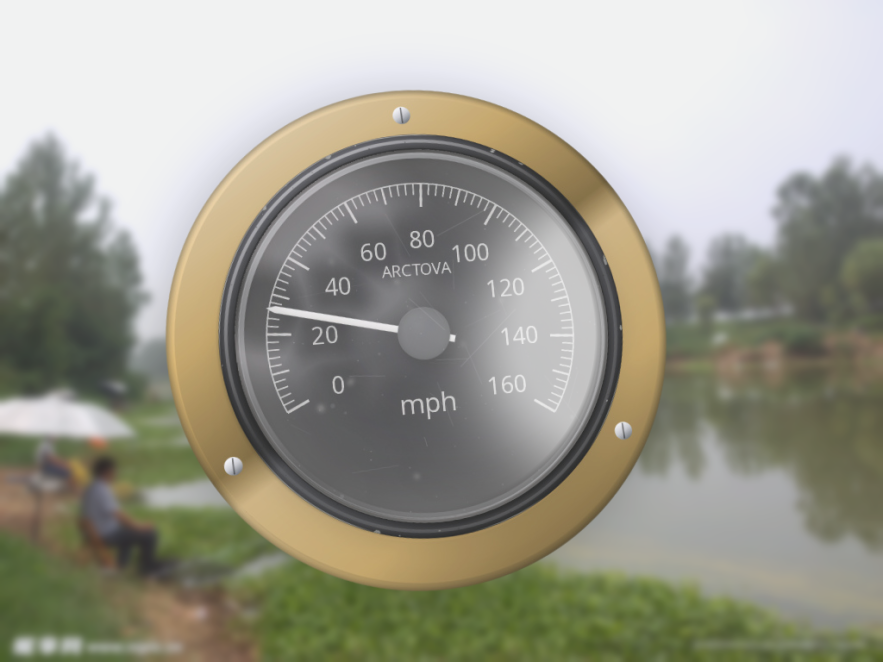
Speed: 26 mph
